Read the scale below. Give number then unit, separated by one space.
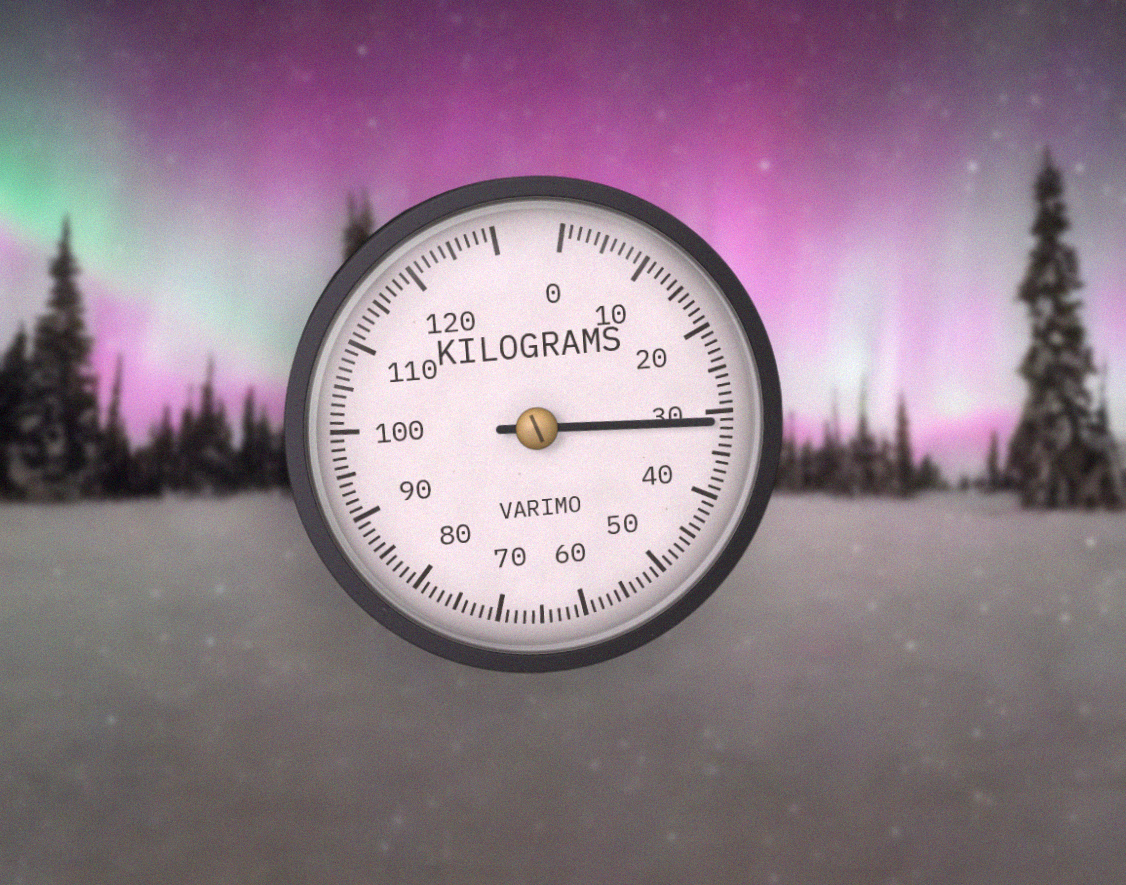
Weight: 31 kg
